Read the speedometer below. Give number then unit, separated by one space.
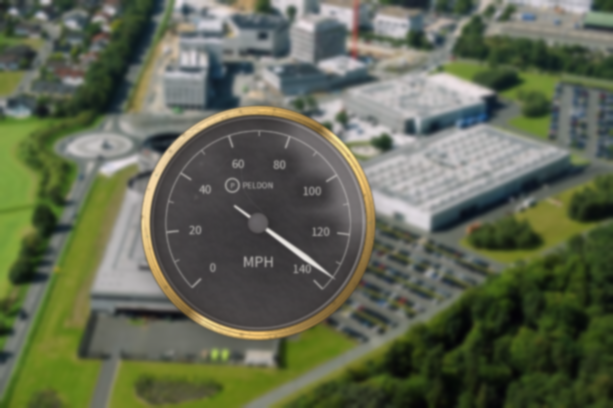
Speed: 135 mph
